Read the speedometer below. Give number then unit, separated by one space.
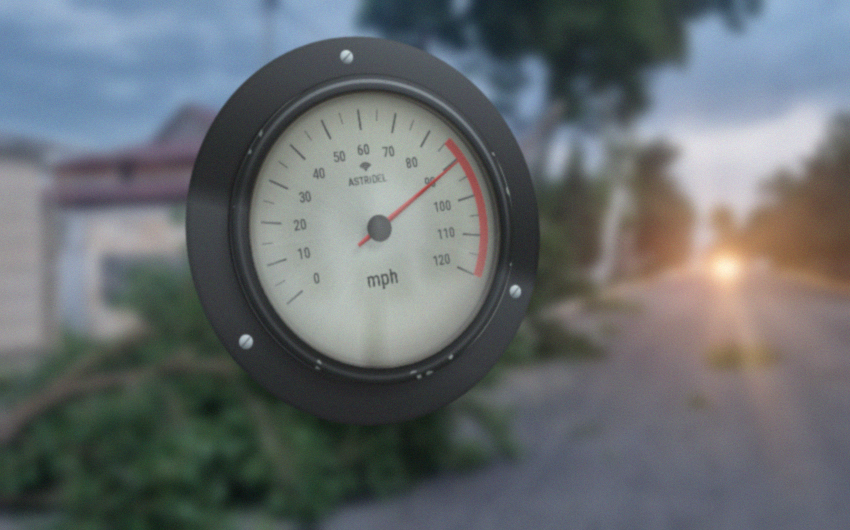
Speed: 90 mph
